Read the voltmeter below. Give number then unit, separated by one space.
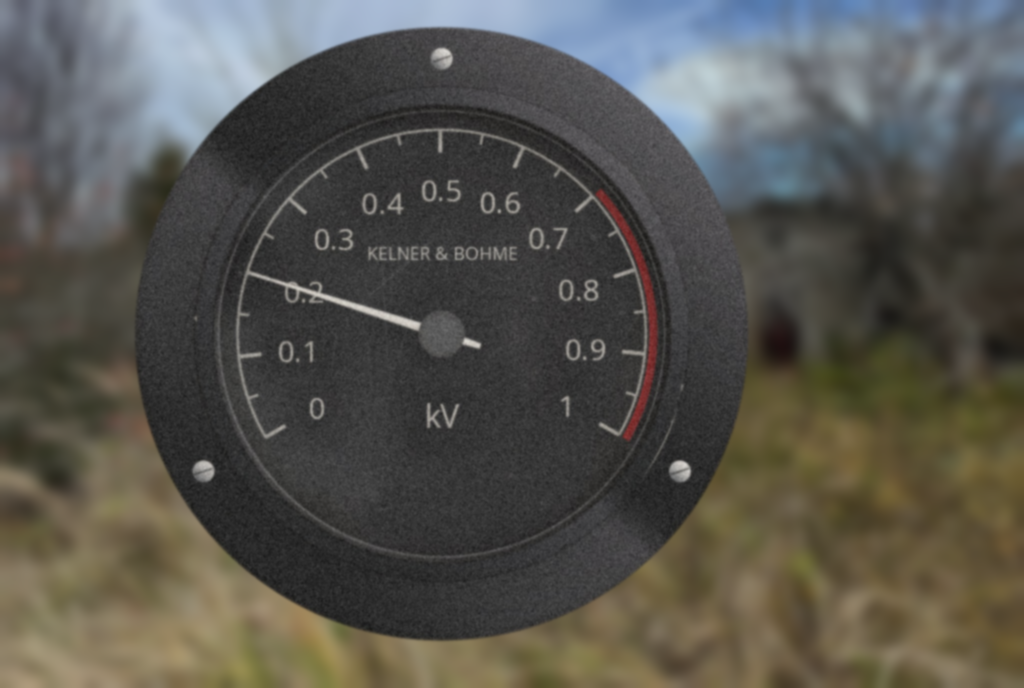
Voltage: 0.2 kV
